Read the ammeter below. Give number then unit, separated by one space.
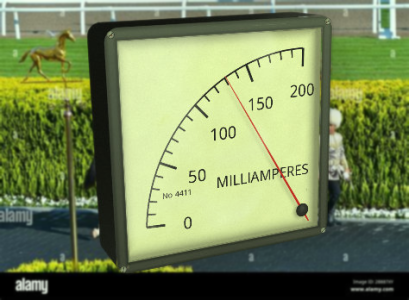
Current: 130 mA
